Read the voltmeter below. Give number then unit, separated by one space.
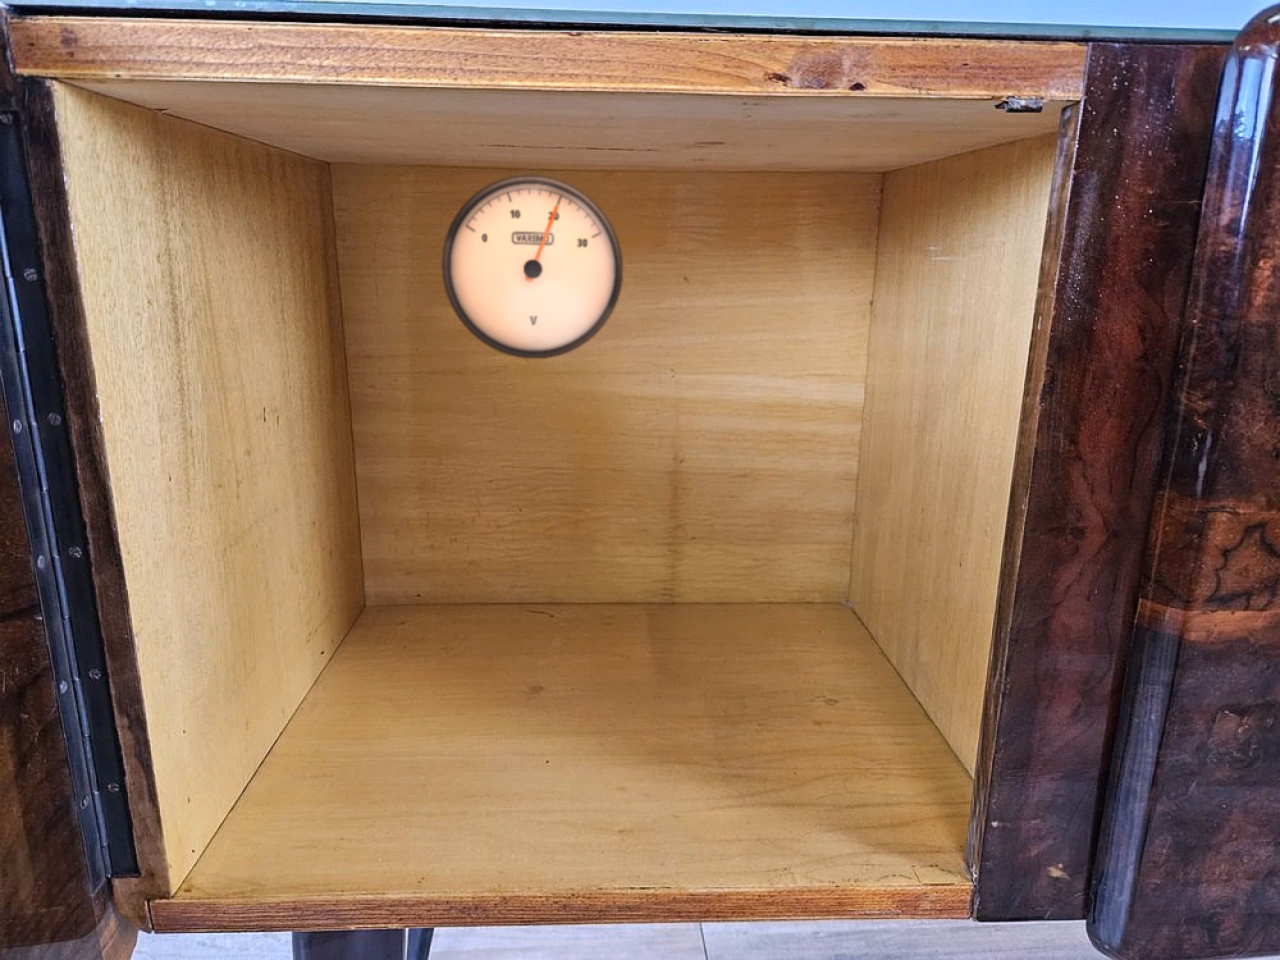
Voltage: 20 V
